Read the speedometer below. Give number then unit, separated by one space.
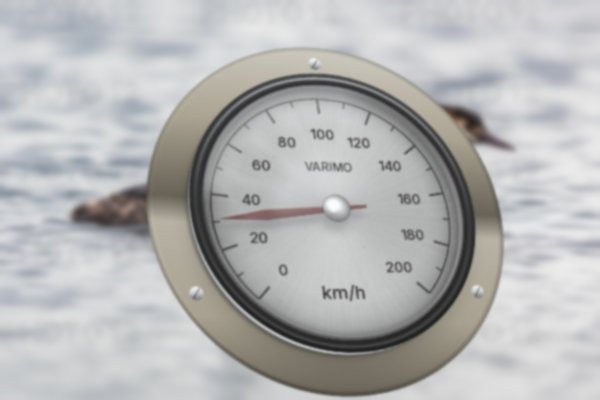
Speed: 30 km/h
